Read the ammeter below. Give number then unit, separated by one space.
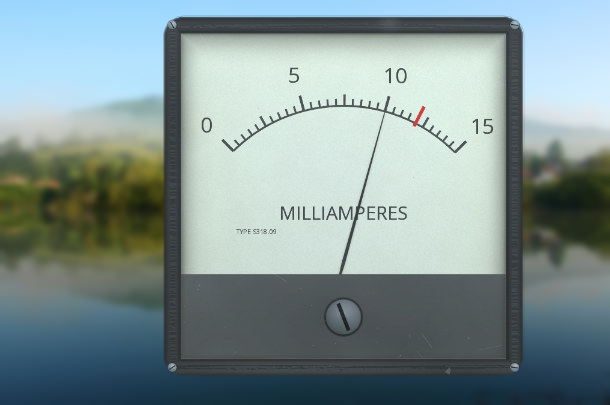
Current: 10 mA
